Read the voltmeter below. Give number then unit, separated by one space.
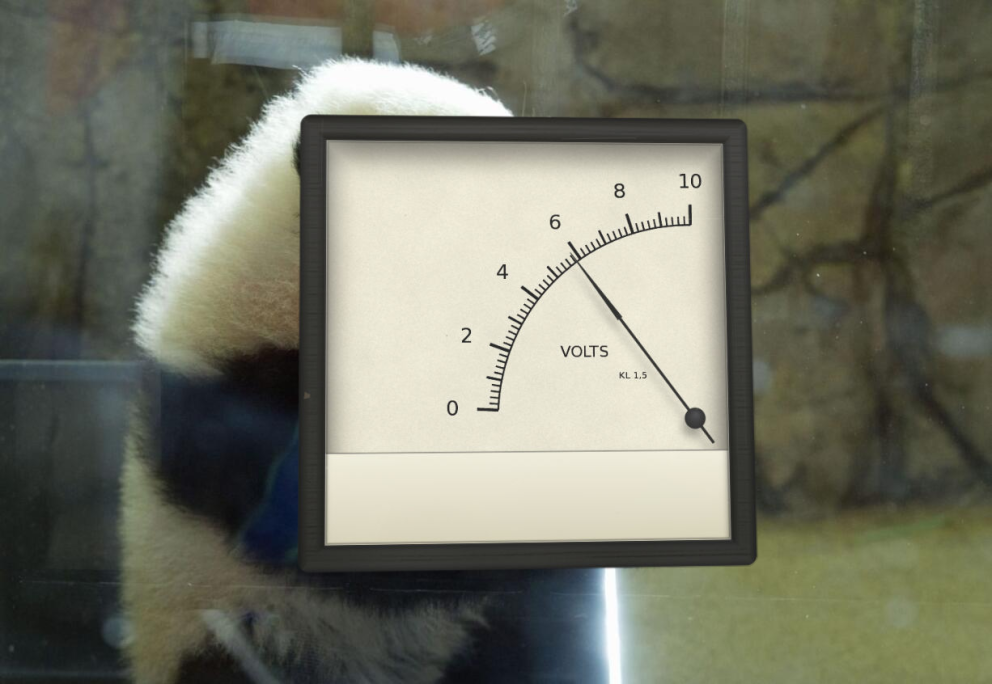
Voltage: 5.8 V
